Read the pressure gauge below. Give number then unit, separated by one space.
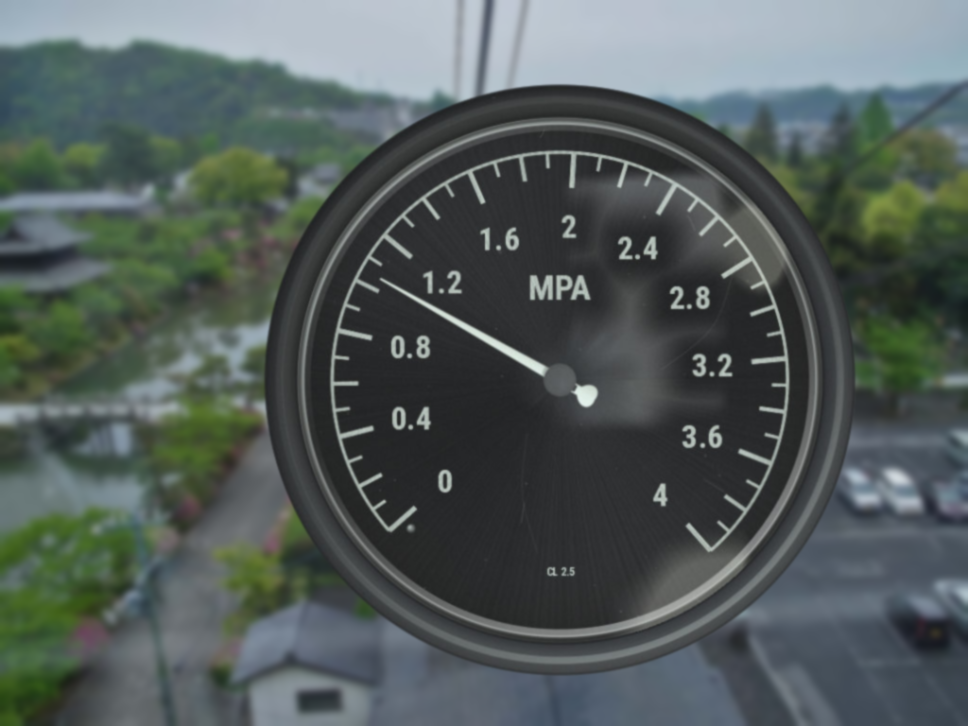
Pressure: 1.05 MPa
